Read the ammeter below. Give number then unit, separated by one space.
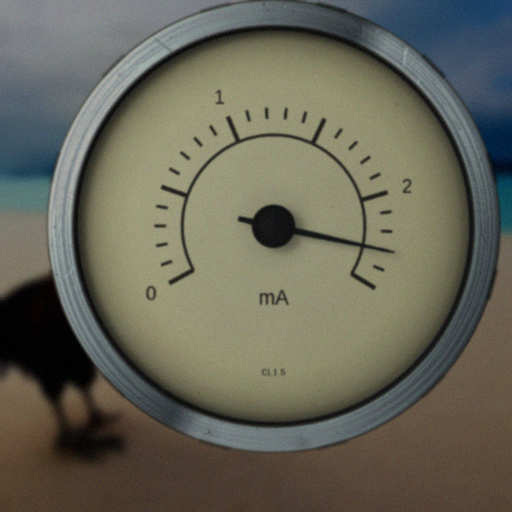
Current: 2.3 mA
